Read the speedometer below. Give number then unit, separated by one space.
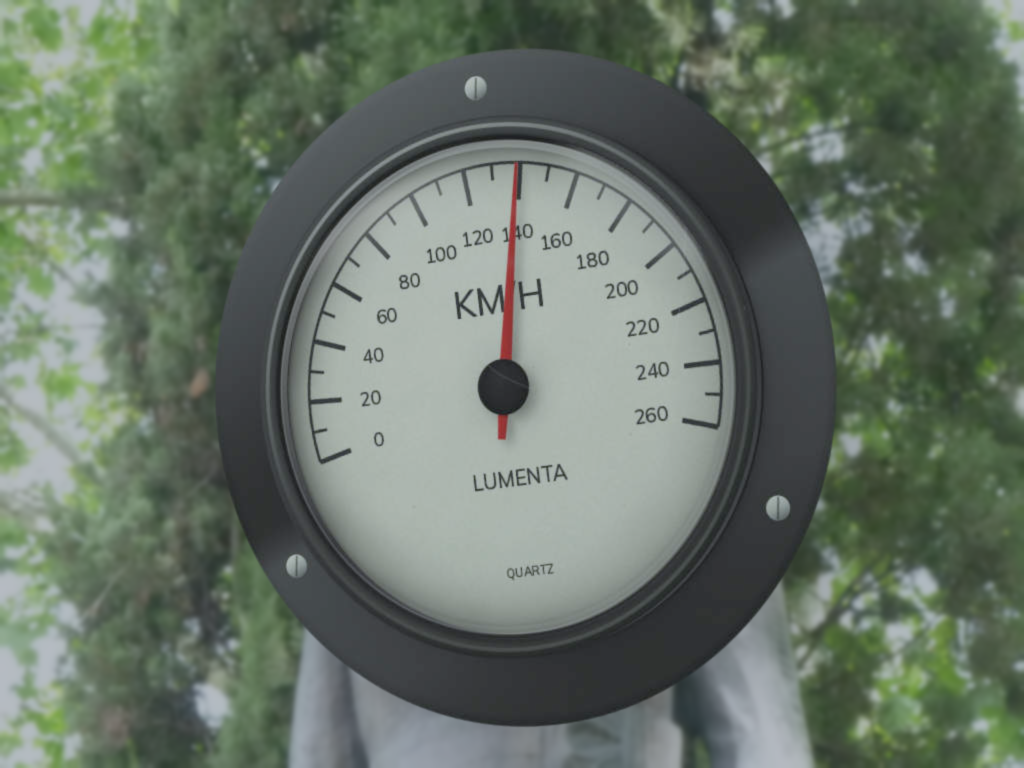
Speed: 140 km/h
